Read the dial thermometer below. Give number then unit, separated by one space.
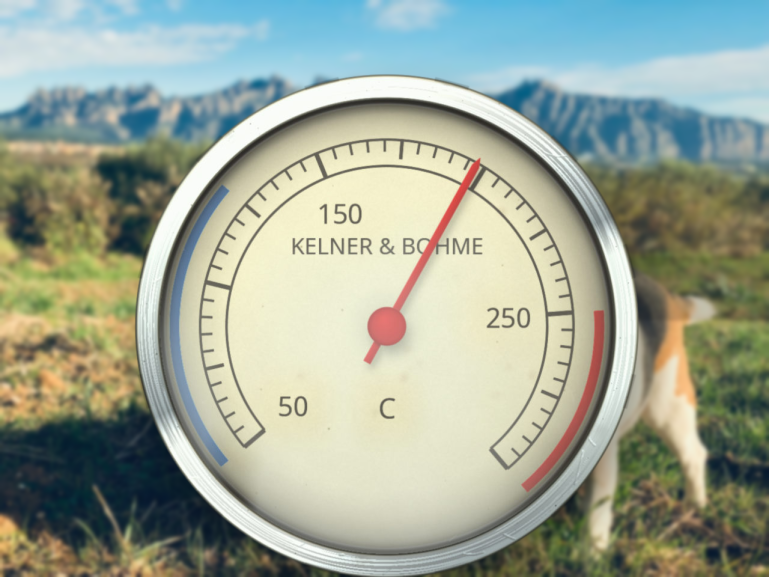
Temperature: 197.5 °C
